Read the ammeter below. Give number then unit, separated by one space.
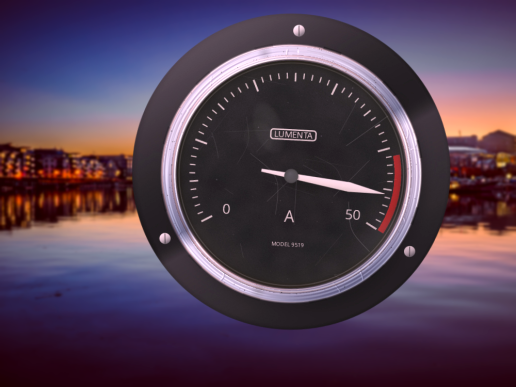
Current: 45.5 A
